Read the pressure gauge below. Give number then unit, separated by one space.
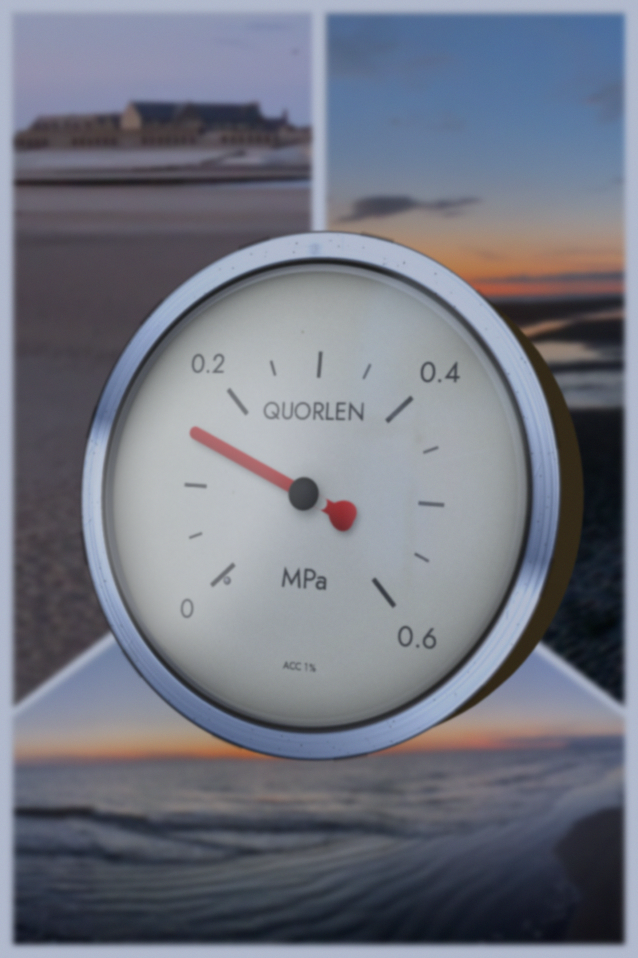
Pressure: 0.15 MPa
